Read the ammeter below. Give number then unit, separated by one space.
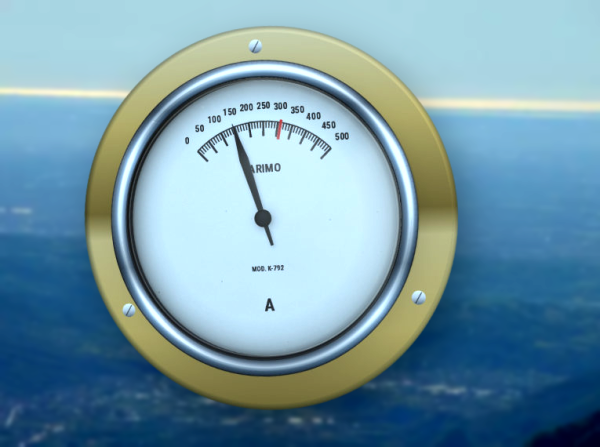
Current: 150 A
